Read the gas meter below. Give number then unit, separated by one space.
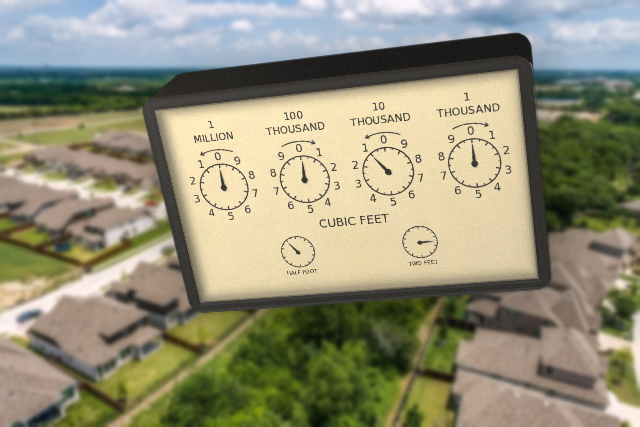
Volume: 1000 ft³
